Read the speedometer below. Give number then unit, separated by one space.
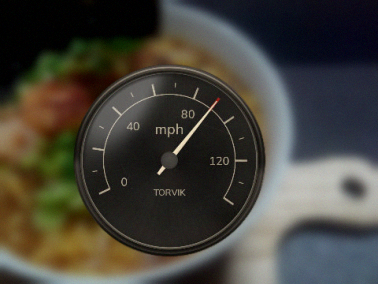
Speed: 90 mph
